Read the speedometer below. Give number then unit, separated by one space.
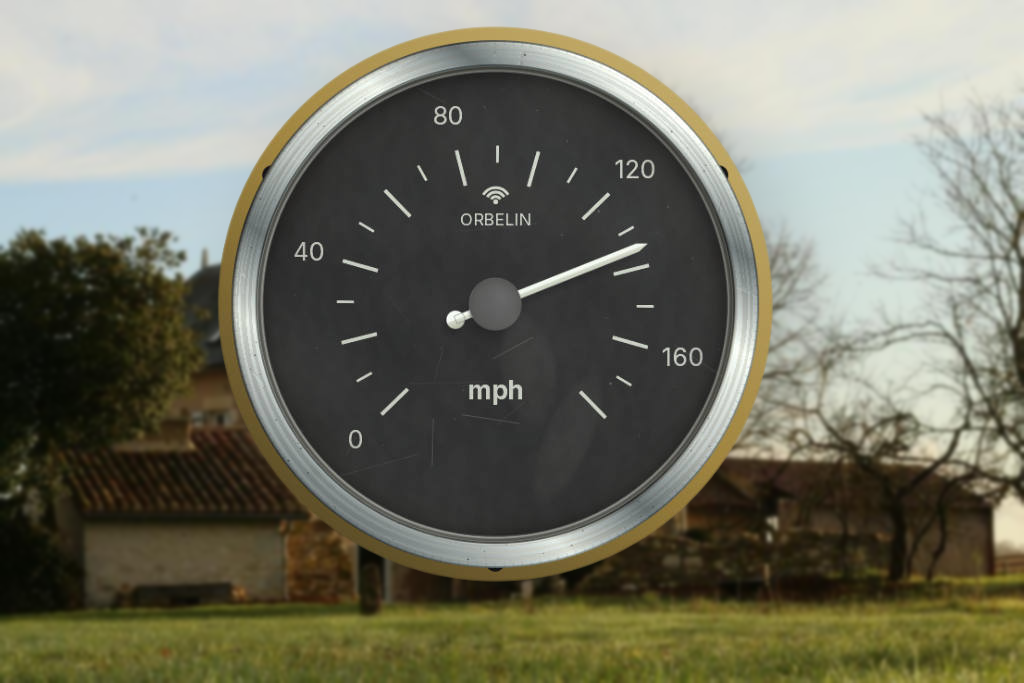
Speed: 135 mph
